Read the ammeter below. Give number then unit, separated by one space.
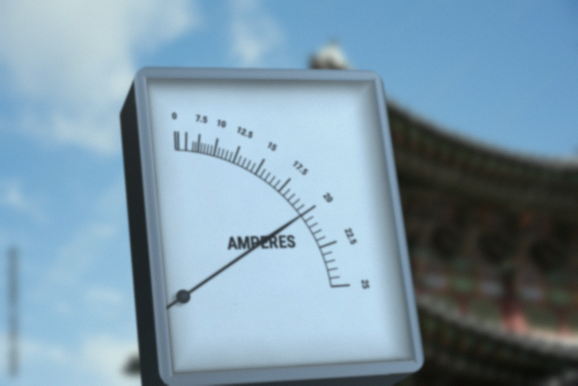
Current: 20 A
